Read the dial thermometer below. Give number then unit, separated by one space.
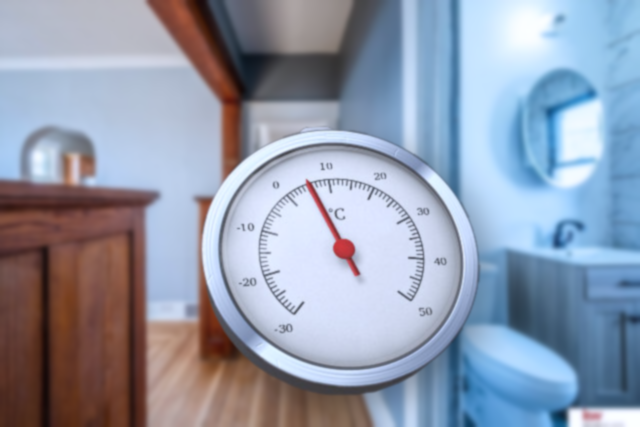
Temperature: 5 °C
